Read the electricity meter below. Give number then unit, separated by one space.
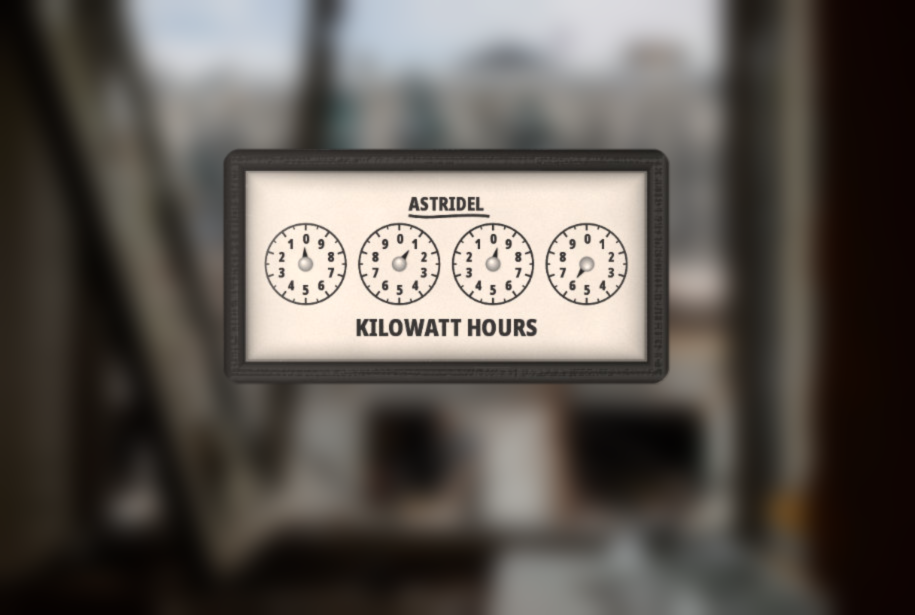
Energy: 96 kWh
